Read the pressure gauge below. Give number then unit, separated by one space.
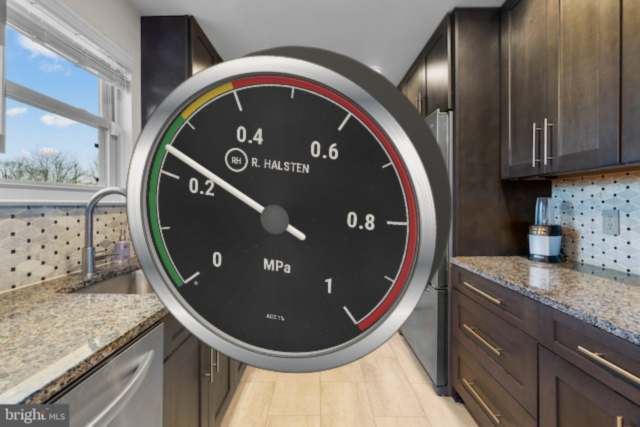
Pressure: 0.25 MPa
